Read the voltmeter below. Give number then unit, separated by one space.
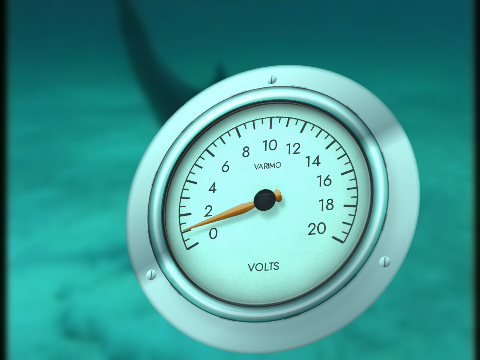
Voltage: 1 V
